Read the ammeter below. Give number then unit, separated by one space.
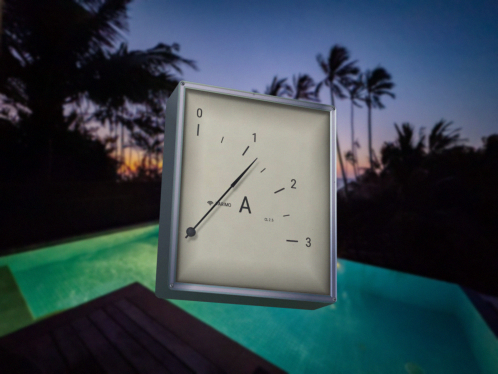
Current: 1.25 A
